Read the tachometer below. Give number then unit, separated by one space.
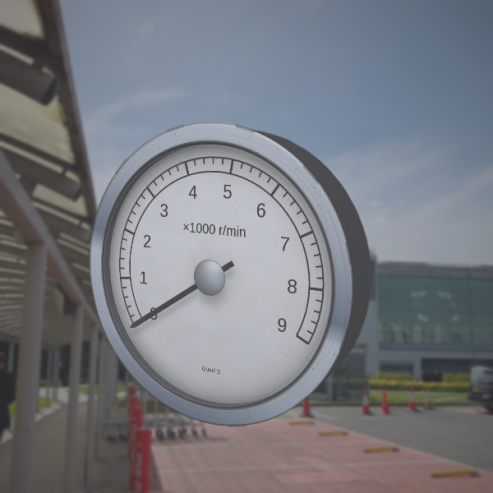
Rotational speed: 0 rpm
